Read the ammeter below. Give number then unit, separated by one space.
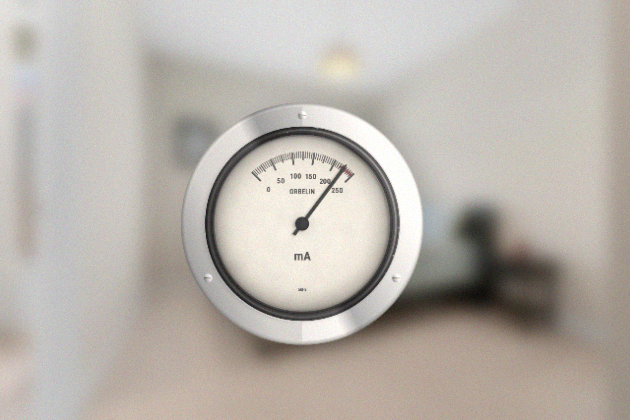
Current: 225 mA
